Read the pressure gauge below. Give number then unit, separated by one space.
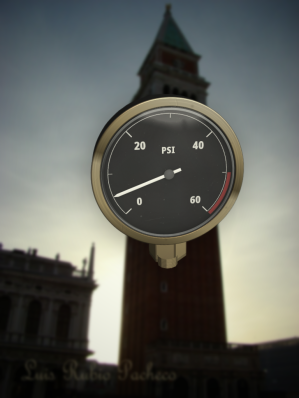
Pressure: 5 psi
